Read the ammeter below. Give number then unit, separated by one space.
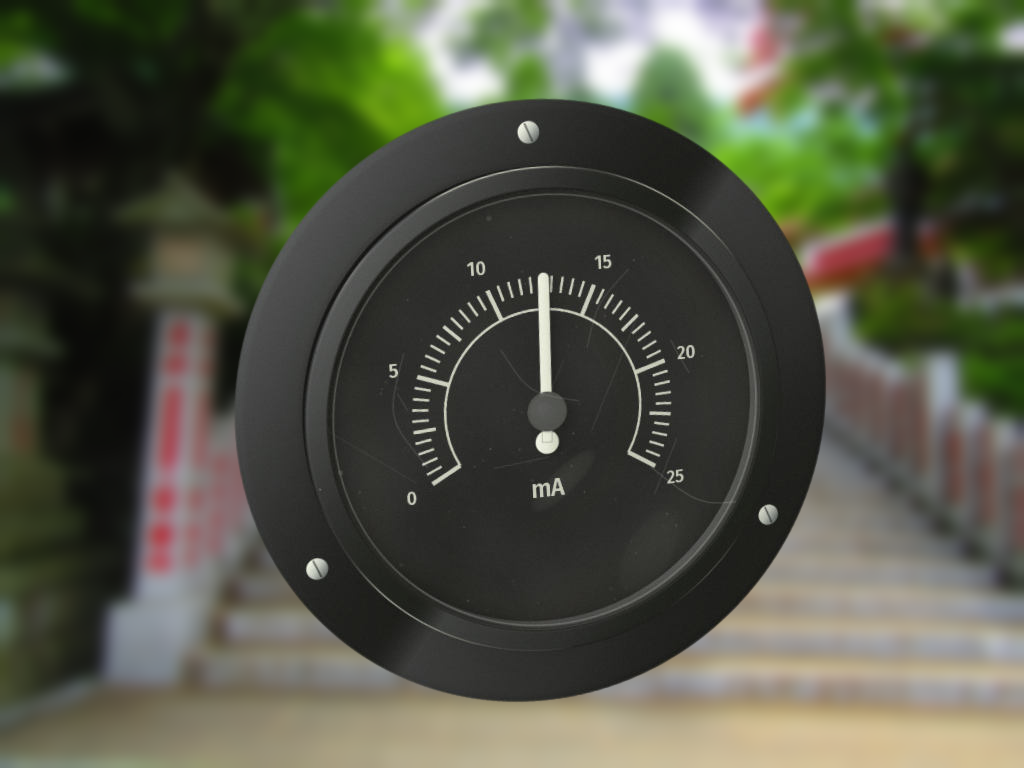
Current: 12.5 mA
